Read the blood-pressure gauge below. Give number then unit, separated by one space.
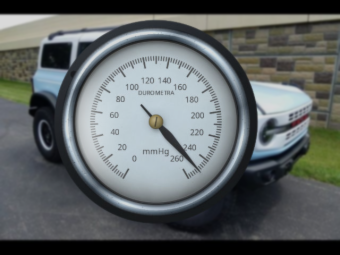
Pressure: 250 mmHg
